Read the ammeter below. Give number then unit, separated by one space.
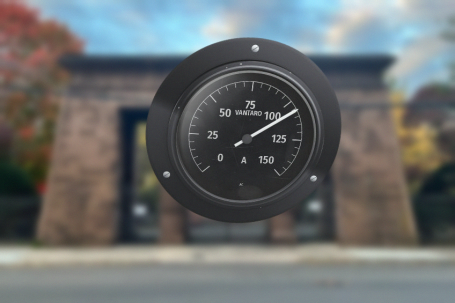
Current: 105 A
